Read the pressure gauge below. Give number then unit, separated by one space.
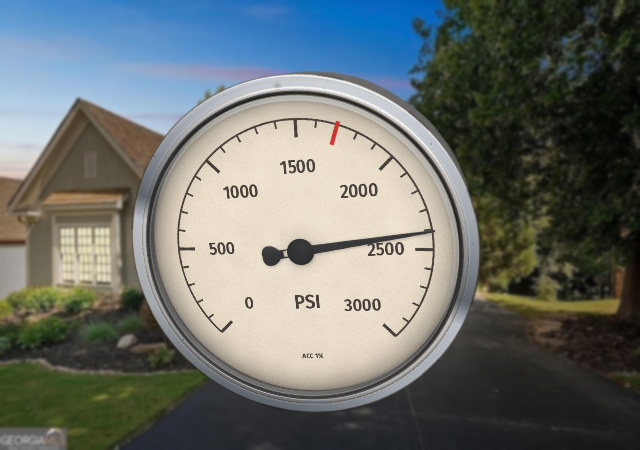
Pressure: 2400 psi
